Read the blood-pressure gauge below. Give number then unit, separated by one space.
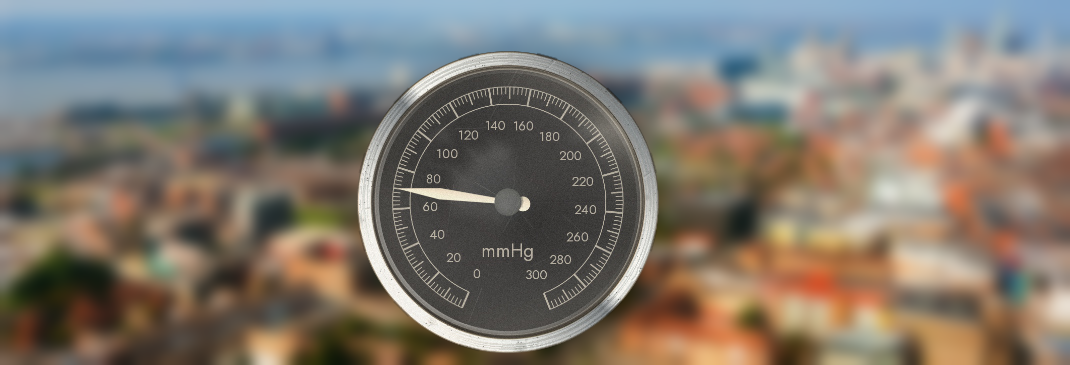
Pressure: 70 mmHg
